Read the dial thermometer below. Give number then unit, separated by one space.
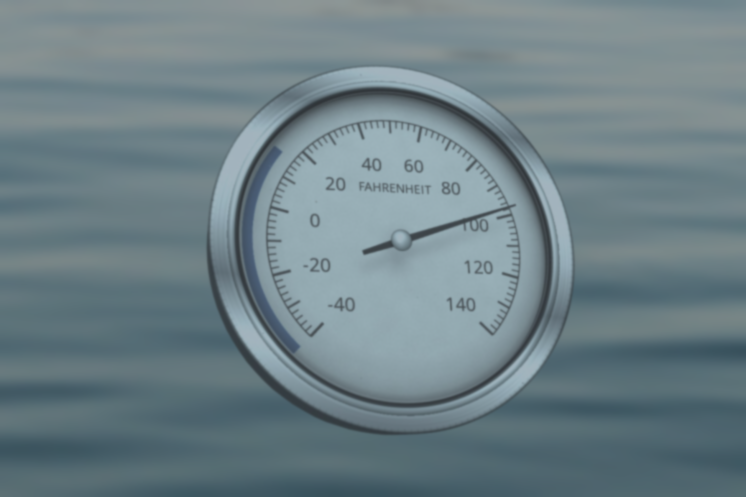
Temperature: 98 °F
